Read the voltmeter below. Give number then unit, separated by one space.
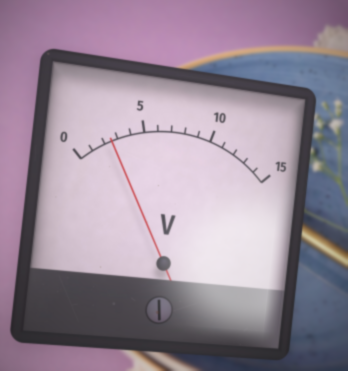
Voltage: 2.5 V
